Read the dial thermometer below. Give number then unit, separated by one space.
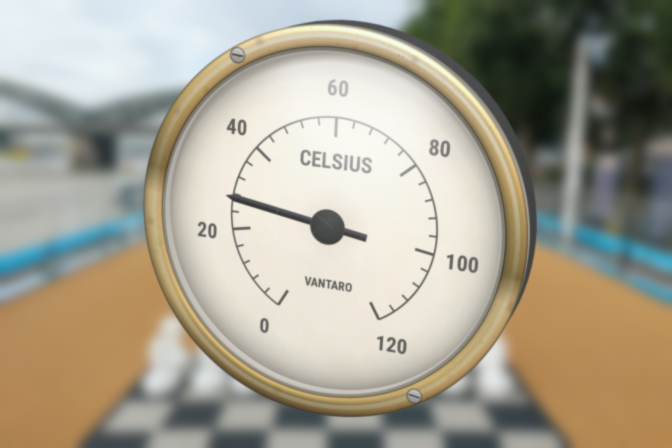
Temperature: 28 °C
